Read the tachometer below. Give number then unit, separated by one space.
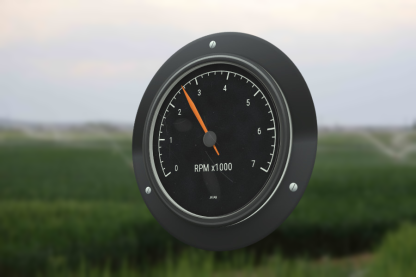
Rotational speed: 2600 rpm
